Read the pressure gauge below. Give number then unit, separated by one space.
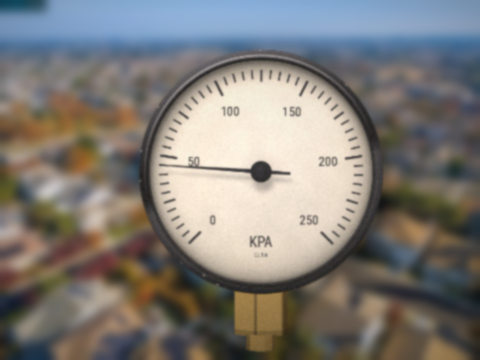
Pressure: 45 kPa
